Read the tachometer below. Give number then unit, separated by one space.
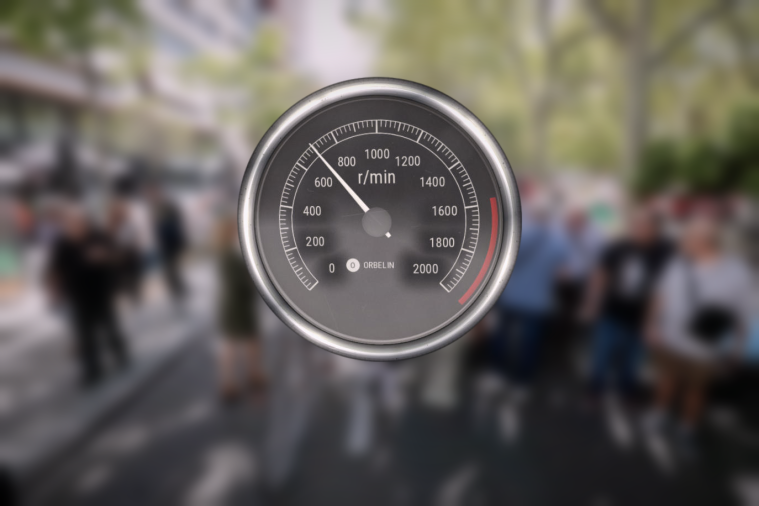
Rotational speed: 700 rpm
